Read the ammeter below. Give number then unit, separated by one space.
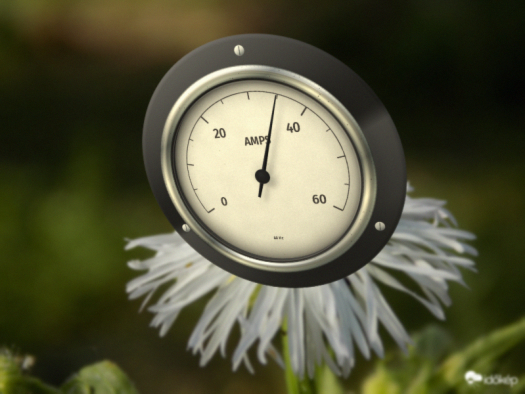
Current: 35 A
